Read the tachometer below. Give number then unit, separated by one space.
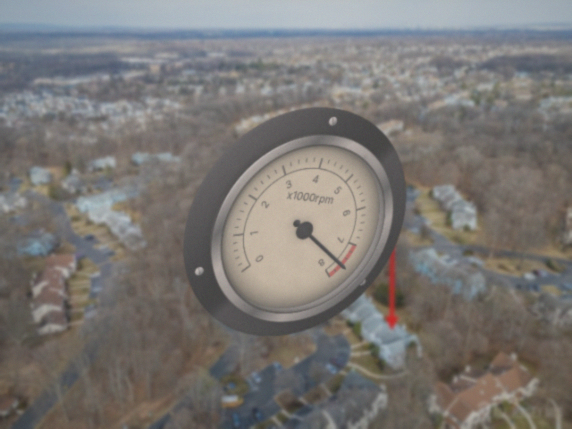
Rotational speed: 7600 rpm
